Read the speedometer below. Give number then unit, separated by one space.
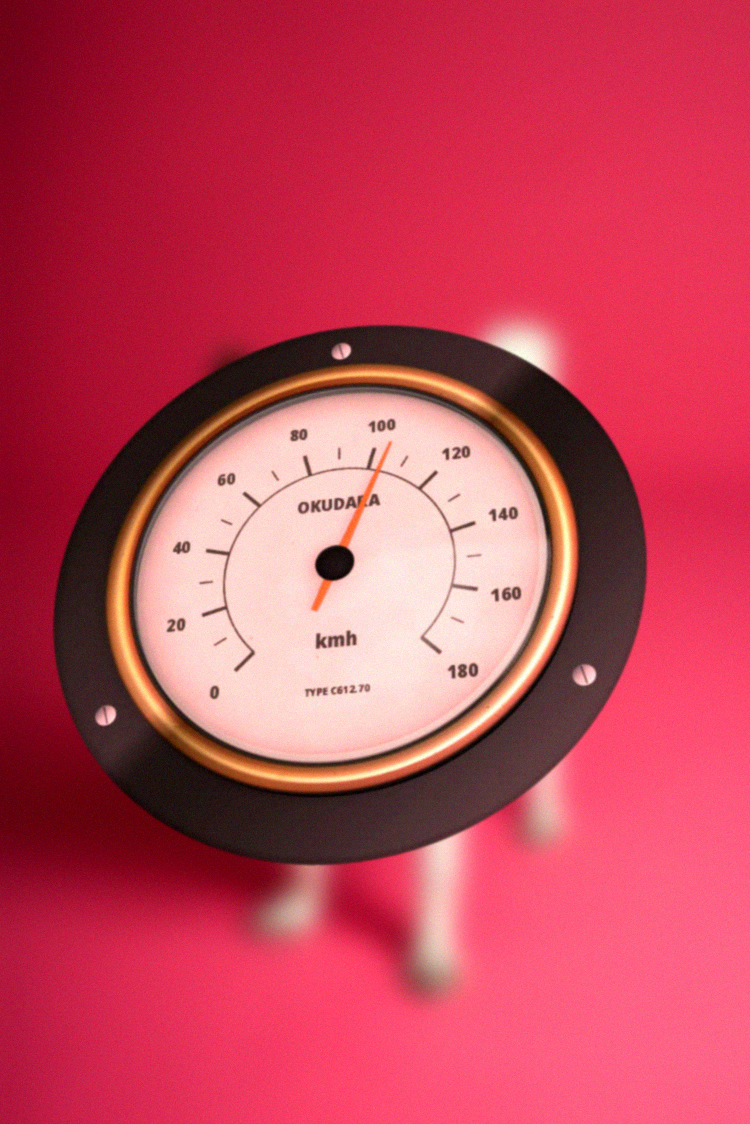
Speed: 105 km/h
